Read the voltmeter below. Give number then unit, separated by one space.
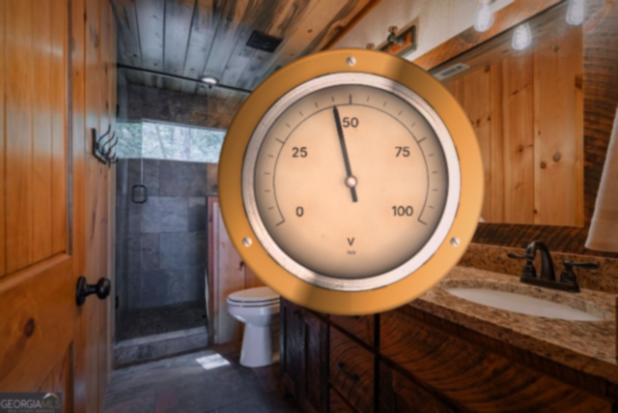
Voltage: 45 V
